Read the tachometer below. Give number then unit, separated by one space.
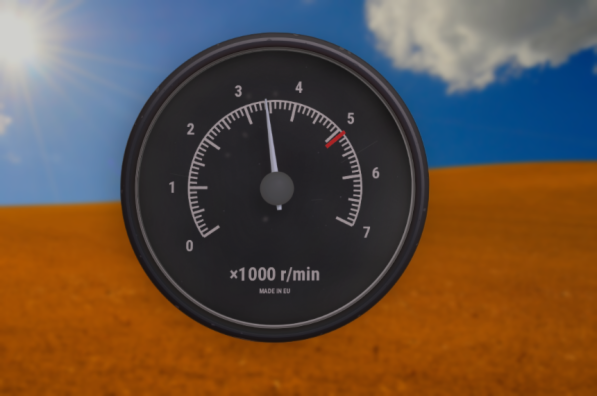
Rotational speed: 3400 rpm
